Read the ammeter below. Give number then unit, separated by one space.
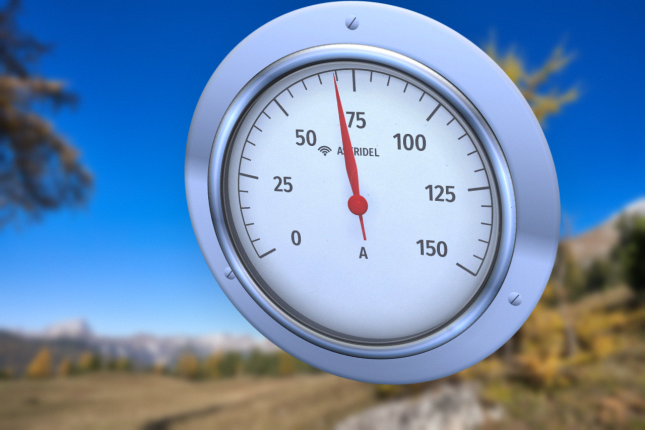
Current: 70 A
